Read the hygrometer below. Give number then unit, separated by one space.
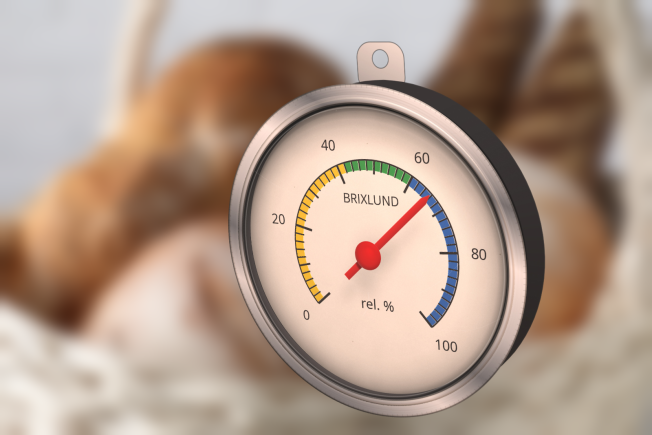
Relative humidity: 66 %
